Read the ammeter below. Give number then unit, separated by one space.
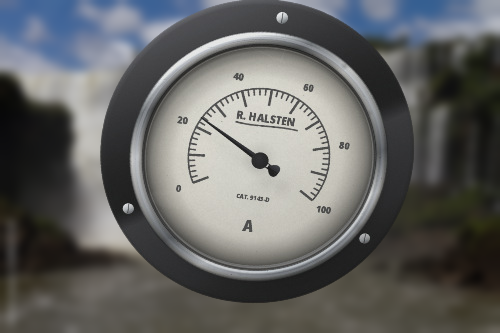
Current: 24 A
